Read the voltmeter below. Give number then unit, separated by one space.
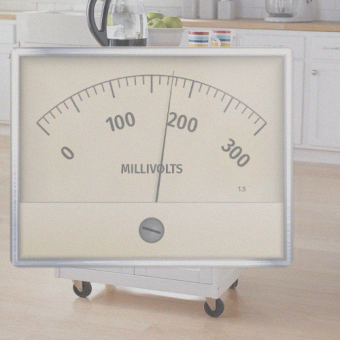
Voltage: 175 mV
